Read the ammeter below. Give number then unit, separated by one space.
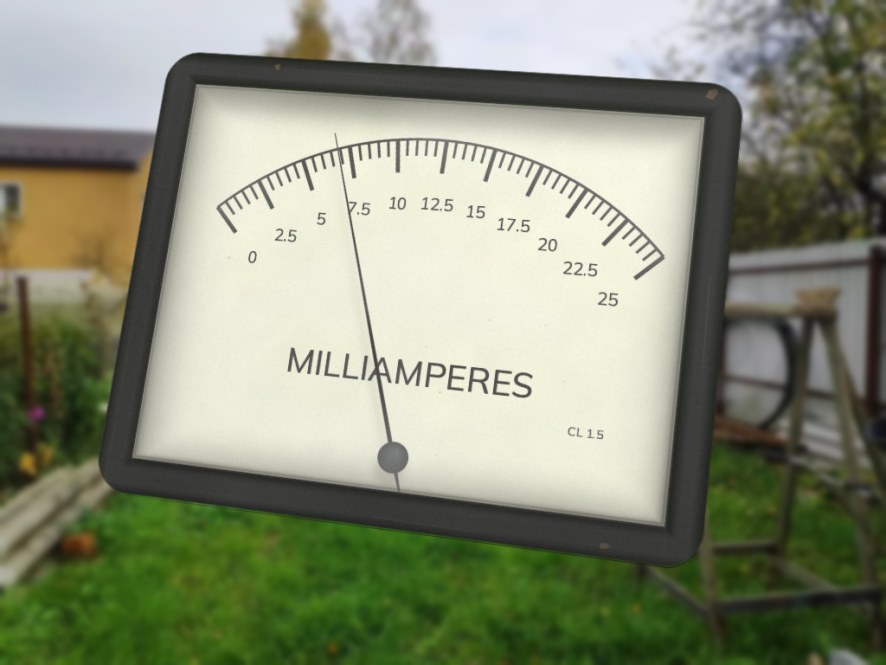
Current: 7 mA
